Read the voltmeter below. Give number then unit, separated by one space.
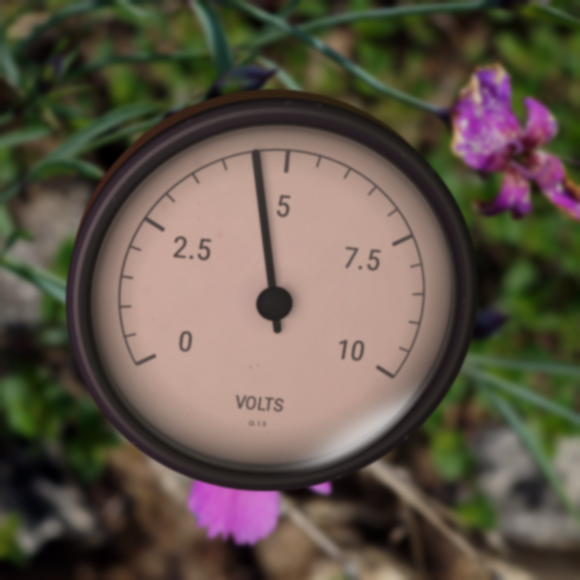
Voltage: 4.5 V
